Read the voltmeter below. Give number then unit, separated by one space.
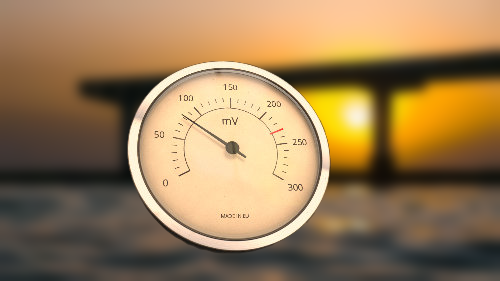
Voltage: 80 mV
